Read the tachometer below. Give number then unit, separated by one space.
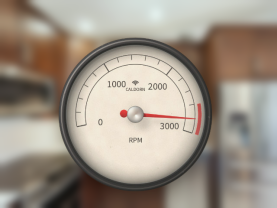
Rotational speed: 2800 rpm
